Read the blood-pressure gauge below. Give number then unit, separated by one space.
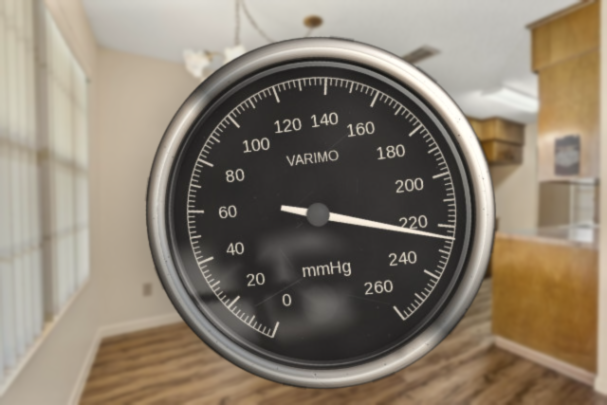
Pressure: 224 mmHg
